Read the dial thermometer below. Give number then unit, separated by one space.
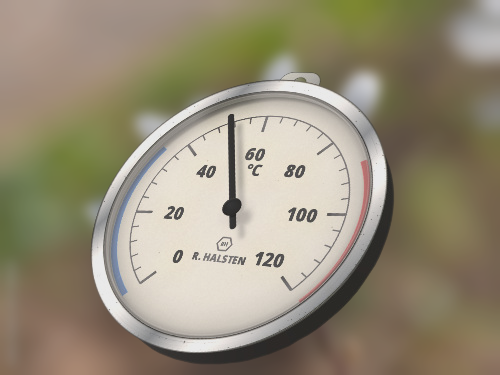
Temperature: 52 °C
